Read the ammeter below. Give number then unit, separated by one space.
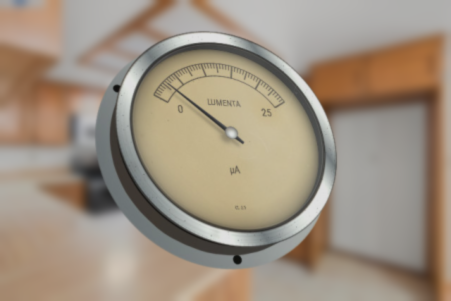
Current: 2.5 µA
